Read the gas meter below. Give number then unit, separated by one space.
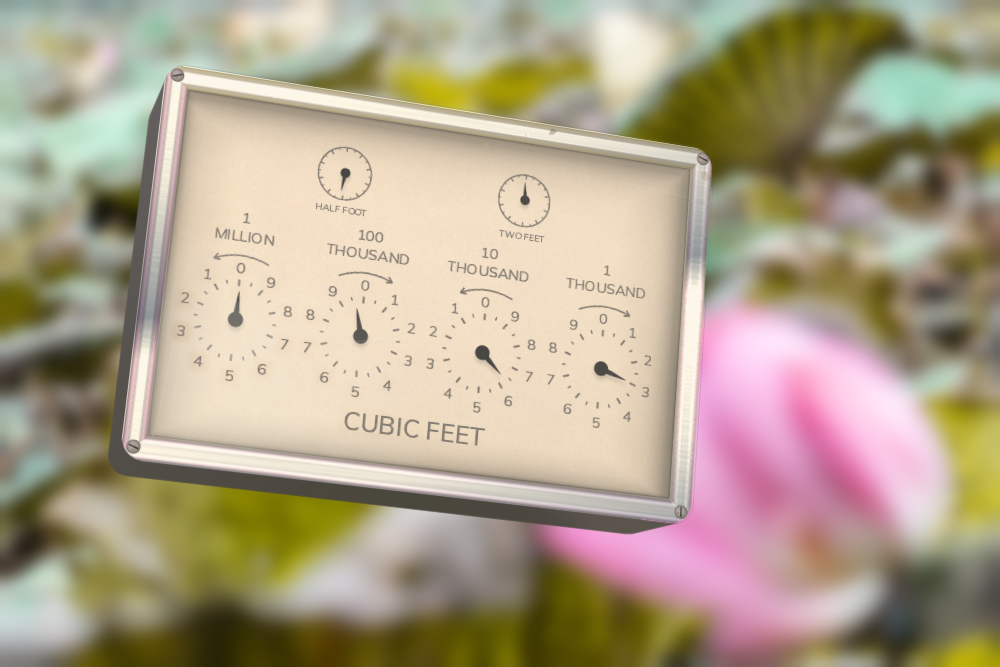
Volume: 996300 ft³
